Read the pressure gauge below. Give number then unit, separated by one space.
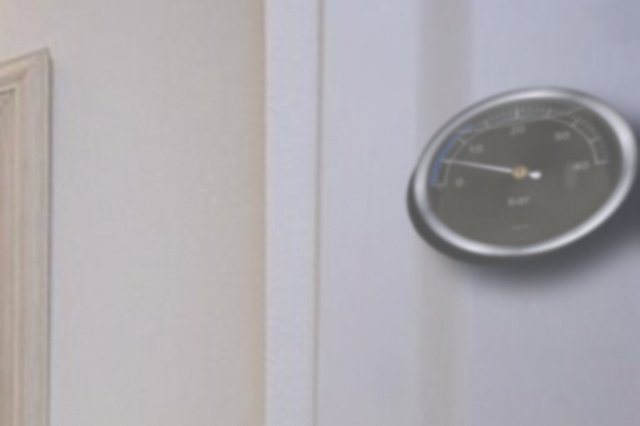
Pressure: 5 bar
